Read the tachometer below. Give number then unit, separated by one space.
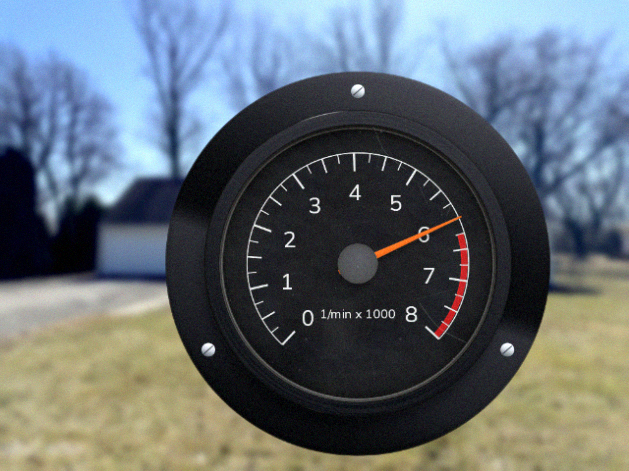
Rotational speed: 6000 rpm
